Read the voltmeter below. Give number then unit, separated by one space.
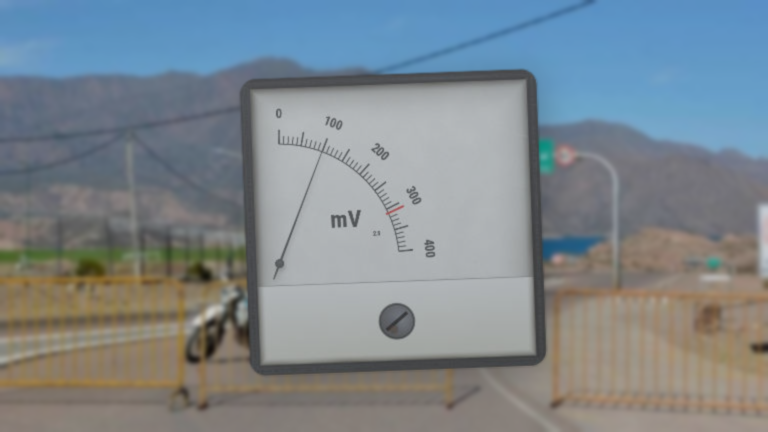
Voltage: 100 mV
